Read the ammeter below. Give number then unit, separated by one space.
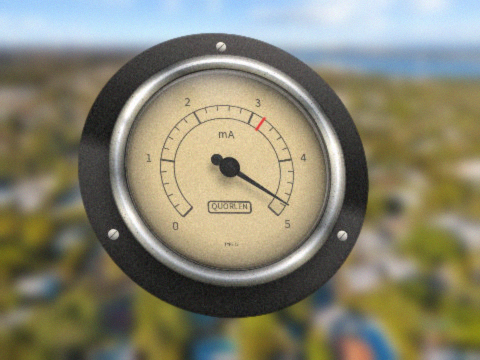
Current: 4.8 mA
